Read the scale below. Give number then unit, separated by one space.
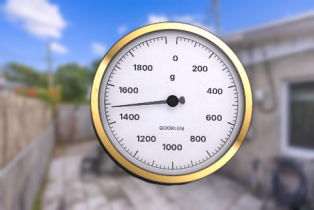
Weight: 1480 g
